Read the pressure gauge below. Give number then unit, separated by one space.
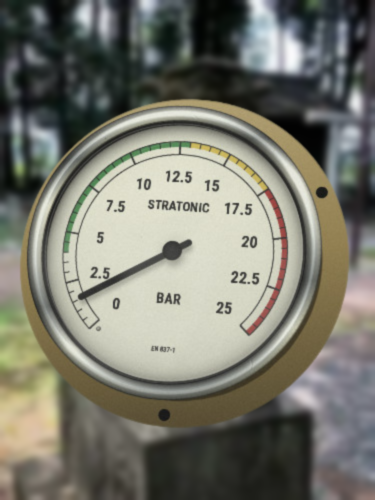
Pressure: 1.5 bar
